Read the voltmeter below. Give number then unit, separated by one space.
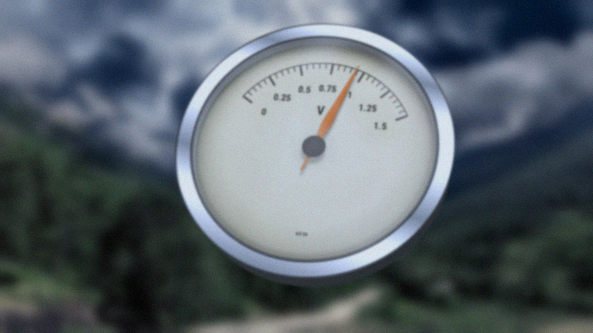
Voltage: 0.95 V
